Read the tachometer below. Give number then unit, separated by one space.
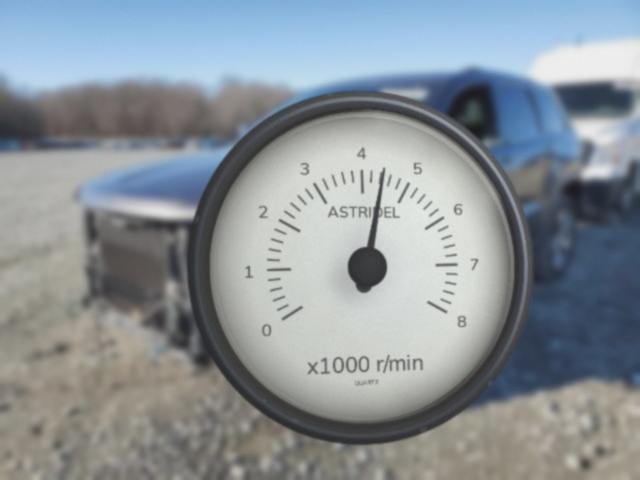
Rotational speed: 4400 rpm
